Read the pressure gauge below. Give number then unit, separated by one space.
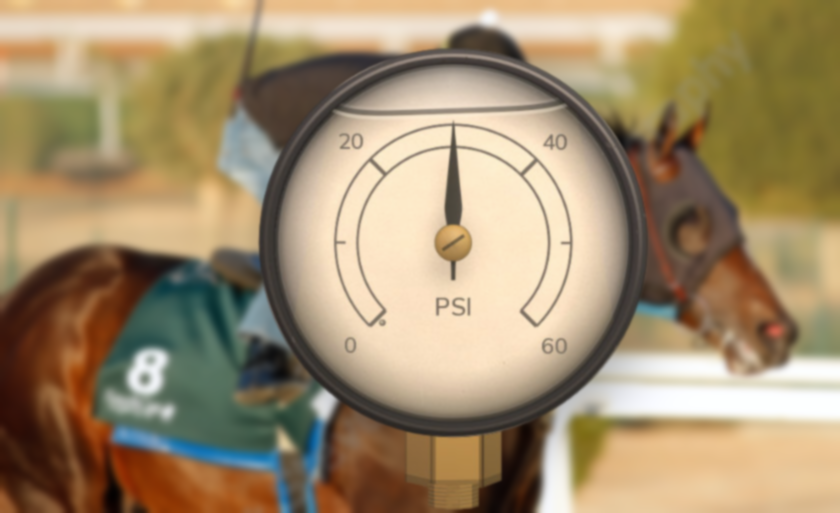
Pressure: 30 psi
